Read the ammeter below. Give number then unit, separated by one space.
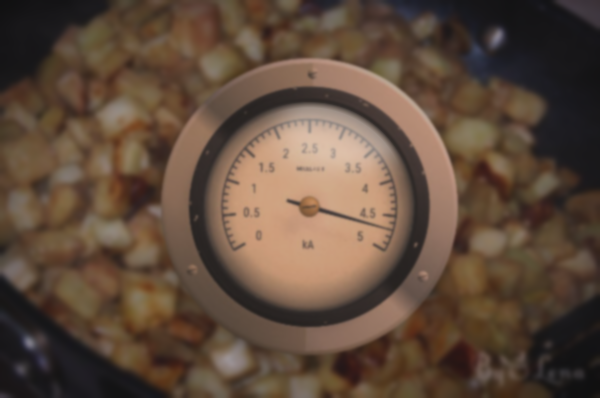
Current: 4.7 kA
